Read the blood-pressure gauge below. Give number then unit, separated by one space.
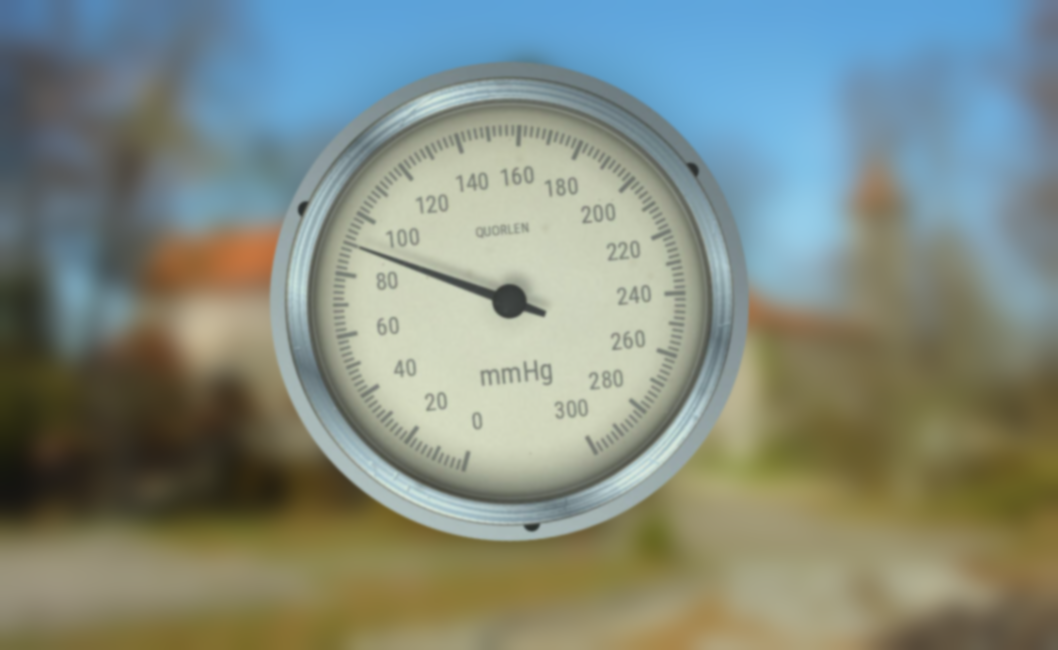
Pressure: 90 mmHg
